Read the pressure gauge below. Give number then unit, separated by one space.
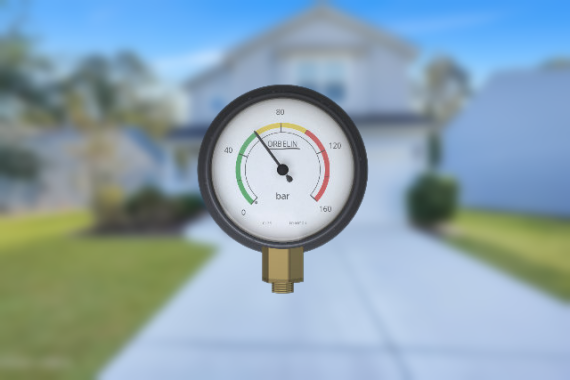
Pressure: 60 bar
